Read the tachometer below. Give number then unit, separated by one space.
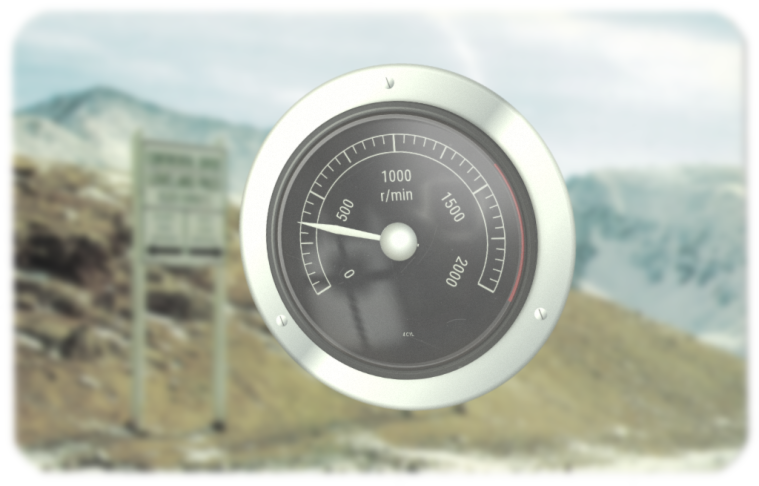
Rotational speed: 350 rpm
